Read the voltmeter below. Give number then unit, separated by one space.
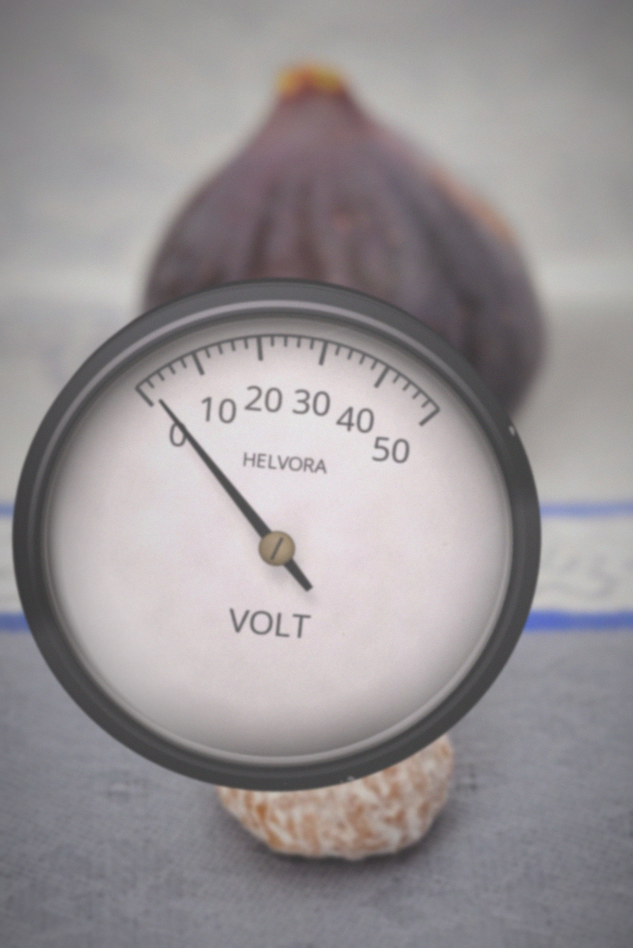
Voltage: 2 V
